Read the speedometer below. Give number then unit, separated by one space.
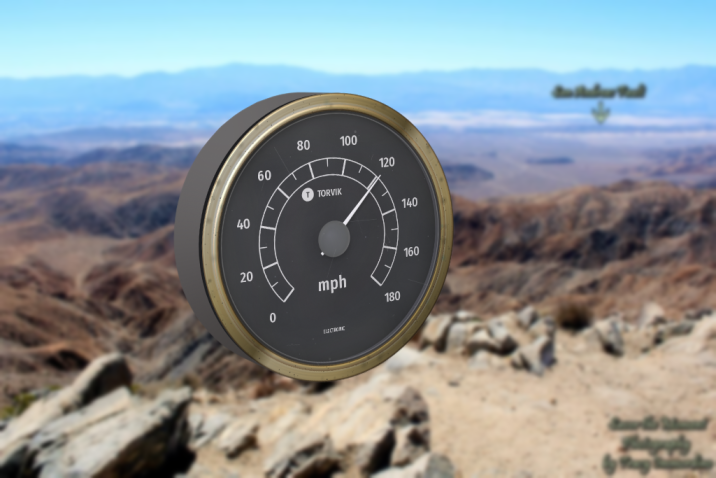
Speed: 120 mph
